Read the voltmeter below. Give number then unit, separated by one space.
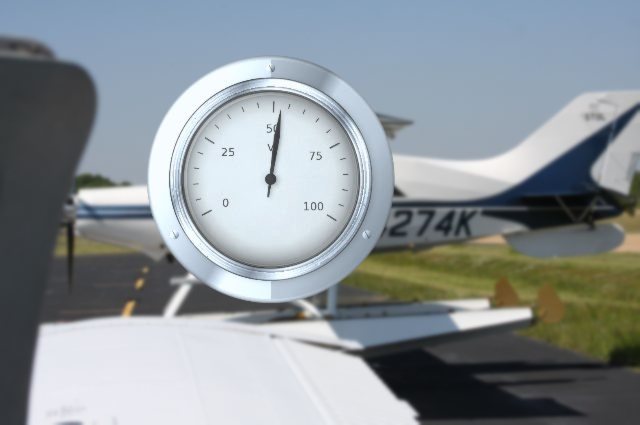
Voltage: 52.5 V
